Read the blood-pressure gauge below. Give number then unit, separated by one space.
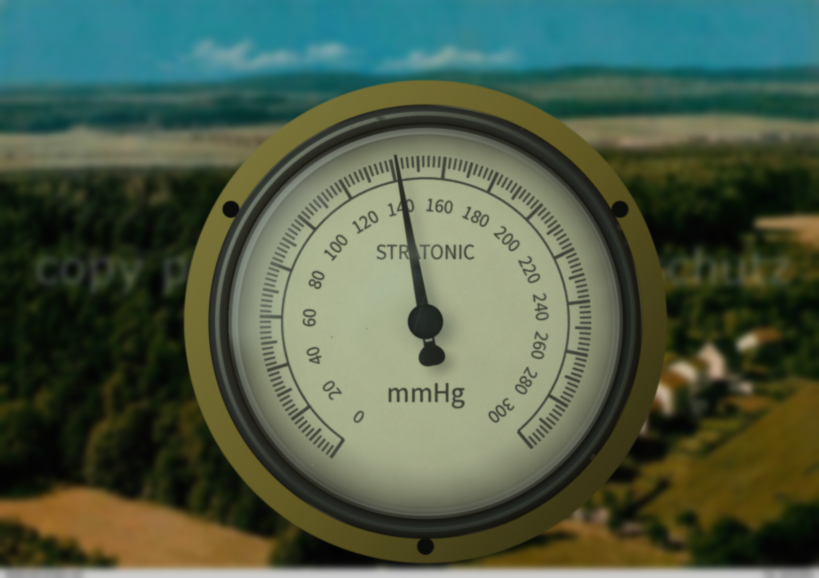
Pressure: 142 mmHg
